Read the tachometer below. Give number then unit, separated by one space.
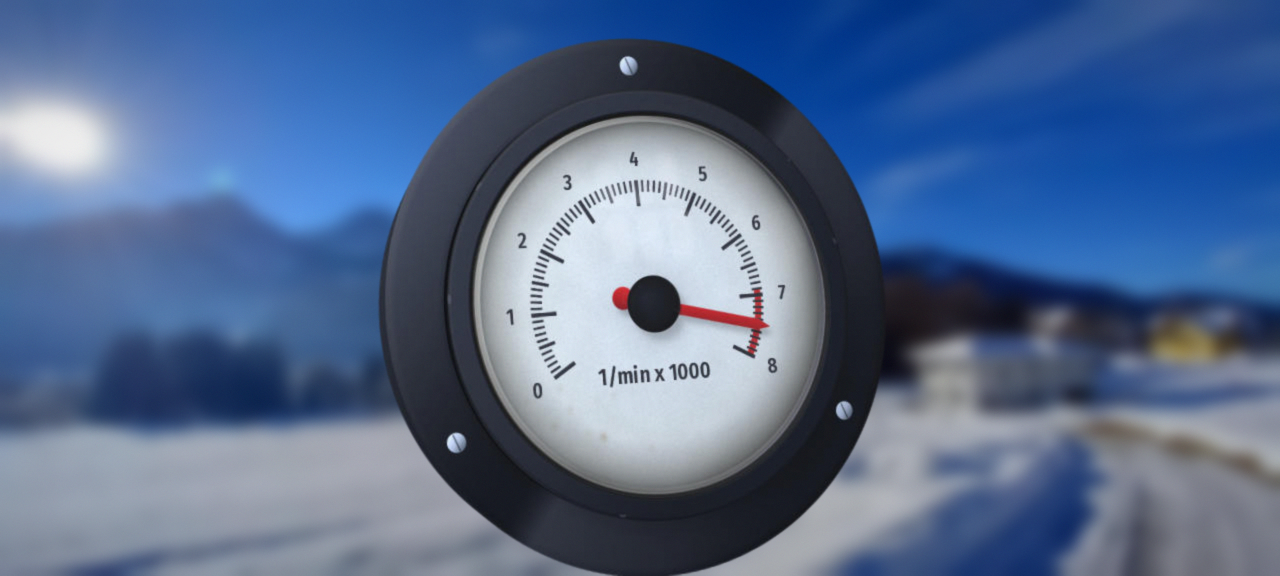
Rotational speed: 7500 rpm
